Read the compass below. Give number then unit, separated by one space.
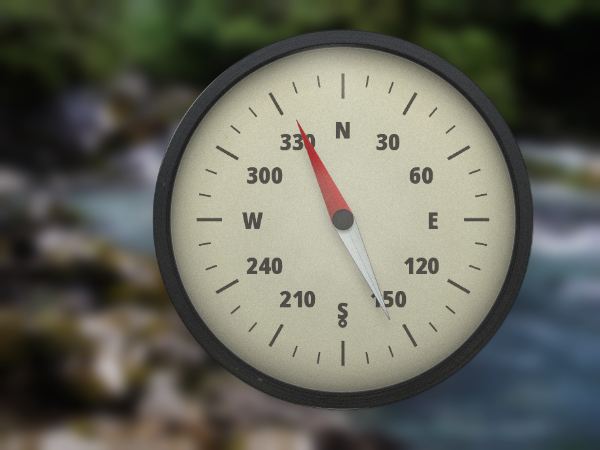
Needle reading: 335 °
